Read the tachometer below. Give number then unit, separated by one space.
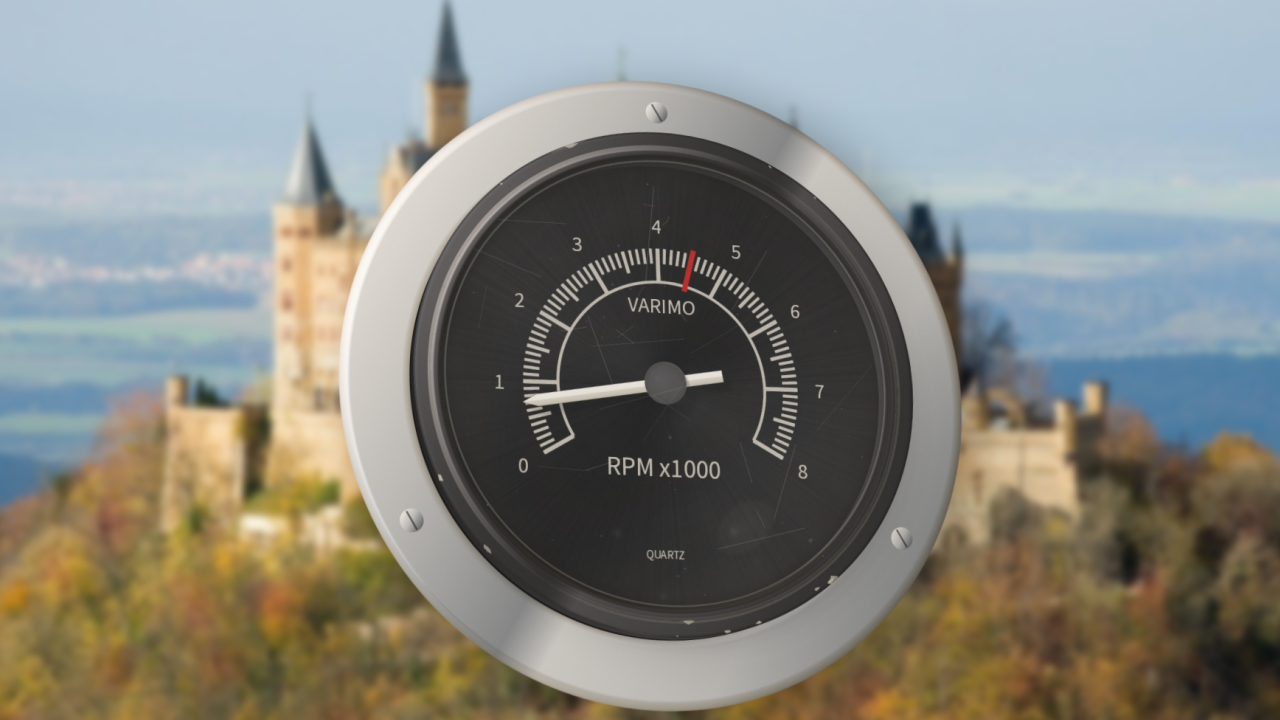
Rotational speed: 700 rpm
